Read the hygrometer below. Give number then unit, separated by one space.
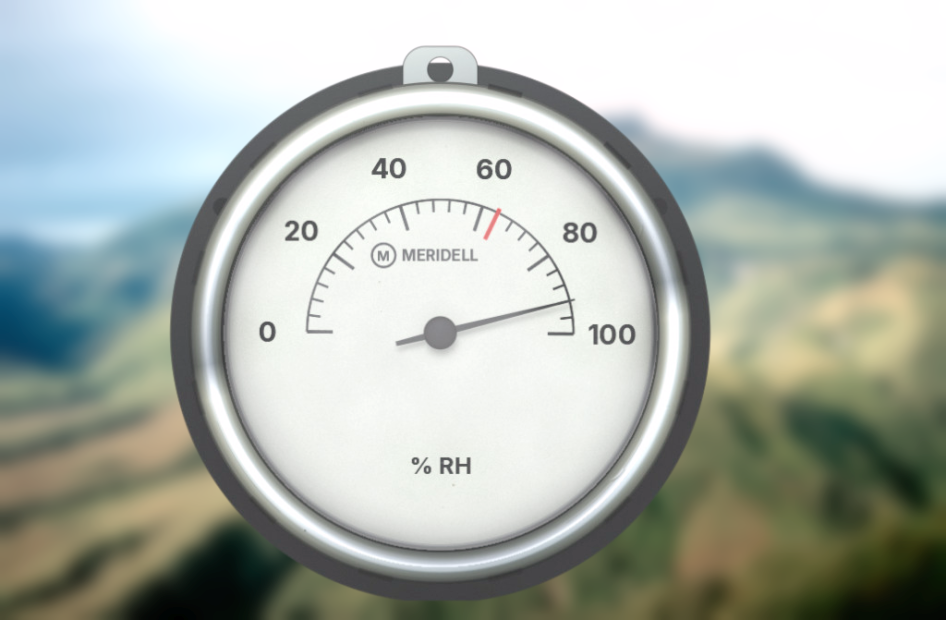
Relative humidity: 92 %
